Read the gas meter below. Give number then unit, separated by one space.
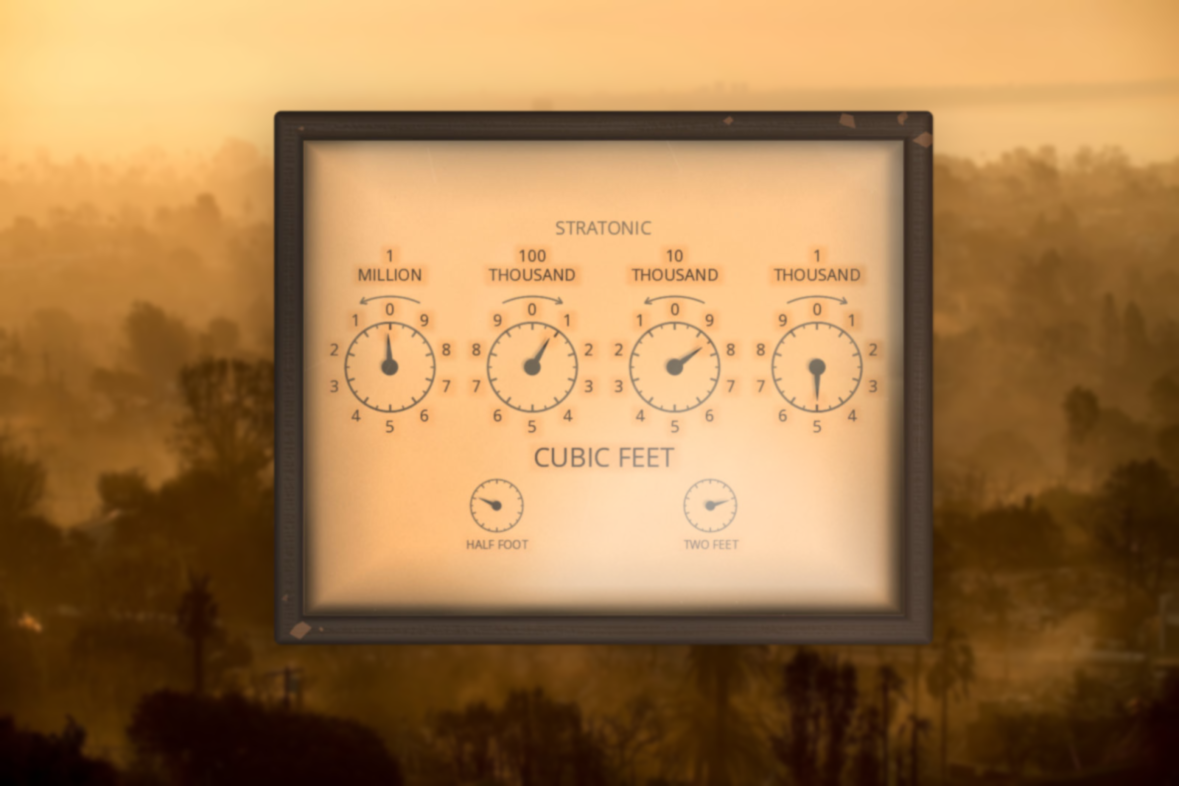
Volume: 8500 ft³
